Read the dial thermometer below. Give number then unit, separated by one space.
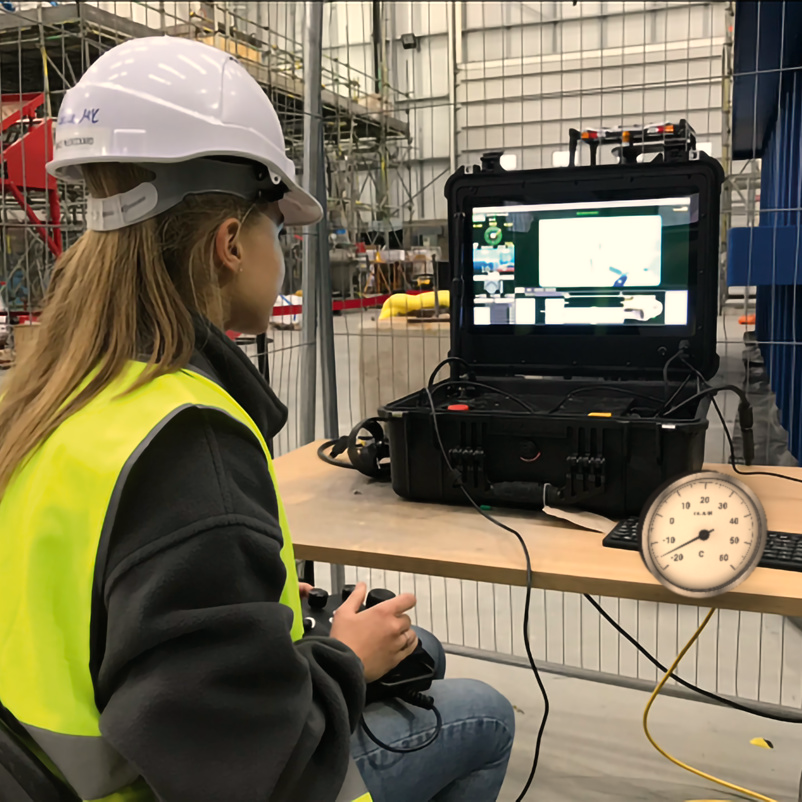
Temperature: -15 °C
